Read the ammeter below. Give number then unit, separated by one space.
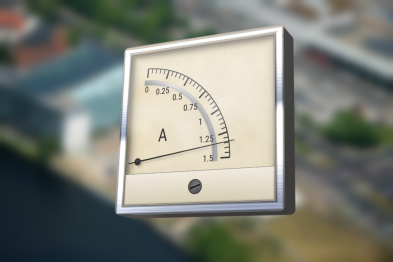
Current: 1.35 A
